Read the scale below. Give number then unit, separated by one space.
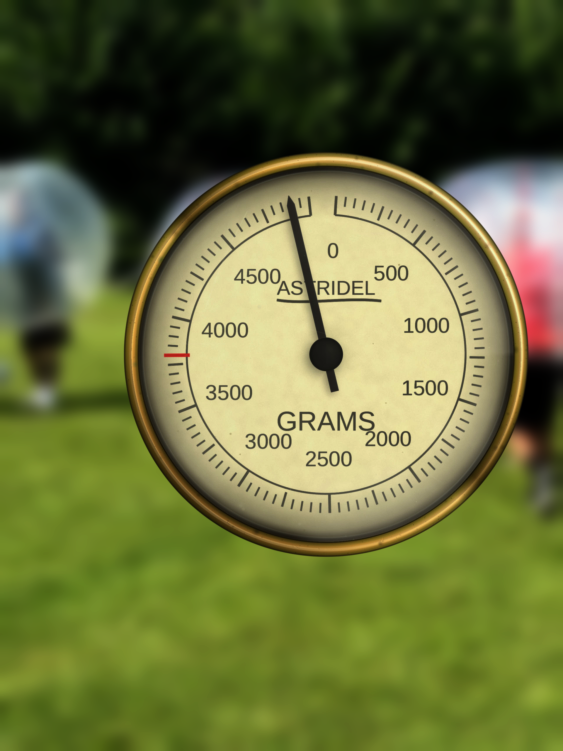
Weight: 4900 g
